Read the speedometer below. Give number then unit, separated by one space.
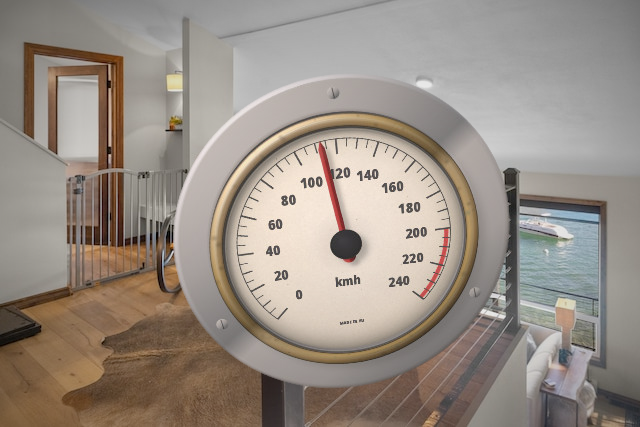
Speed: 112.5 km/h
